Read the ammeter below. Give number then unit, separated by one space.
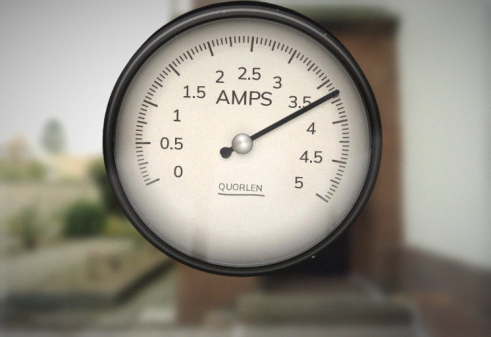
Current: 3.65 A
